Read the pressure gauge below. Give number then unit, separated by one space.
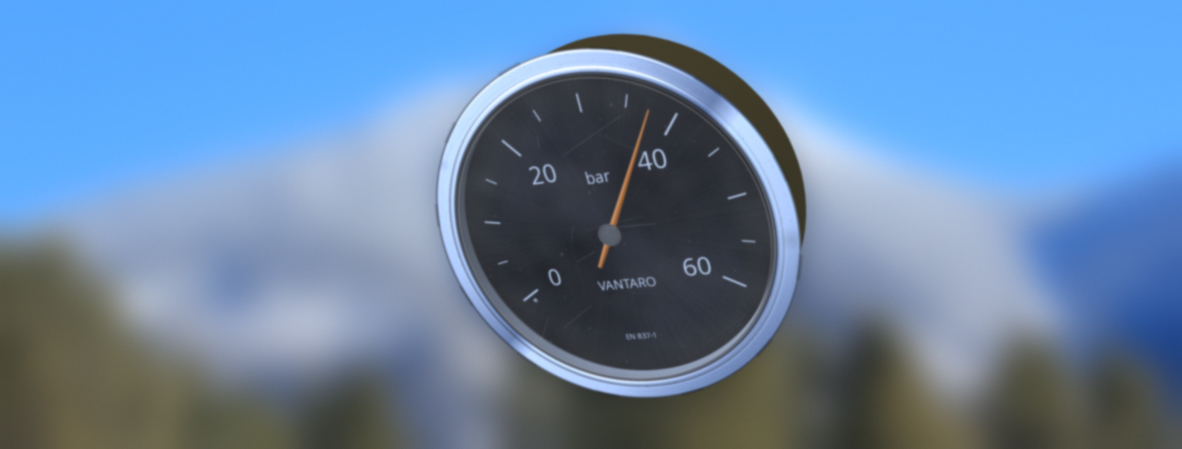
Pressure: 37.5 bar
